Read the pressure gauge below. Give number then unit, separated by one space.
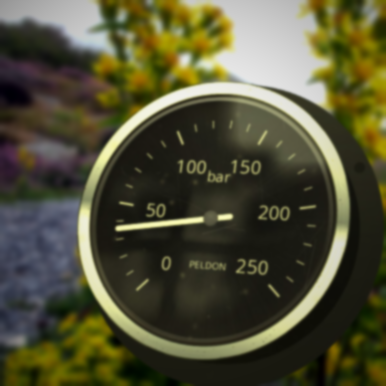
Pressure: 35 bar
